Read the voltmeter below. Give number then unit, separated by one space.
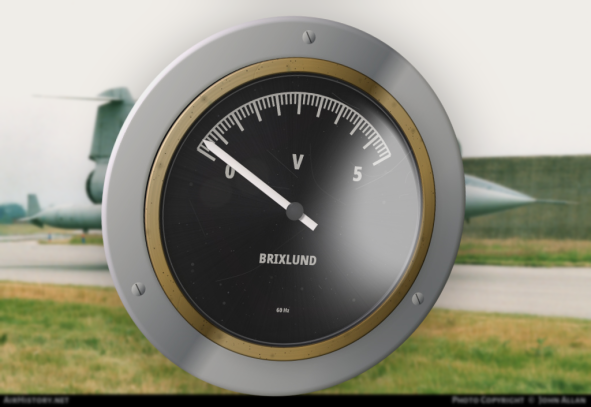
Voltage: 0.2 V
